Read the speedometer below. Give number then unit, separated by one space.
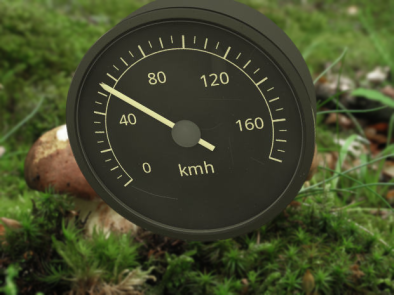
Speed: 55 km/h
